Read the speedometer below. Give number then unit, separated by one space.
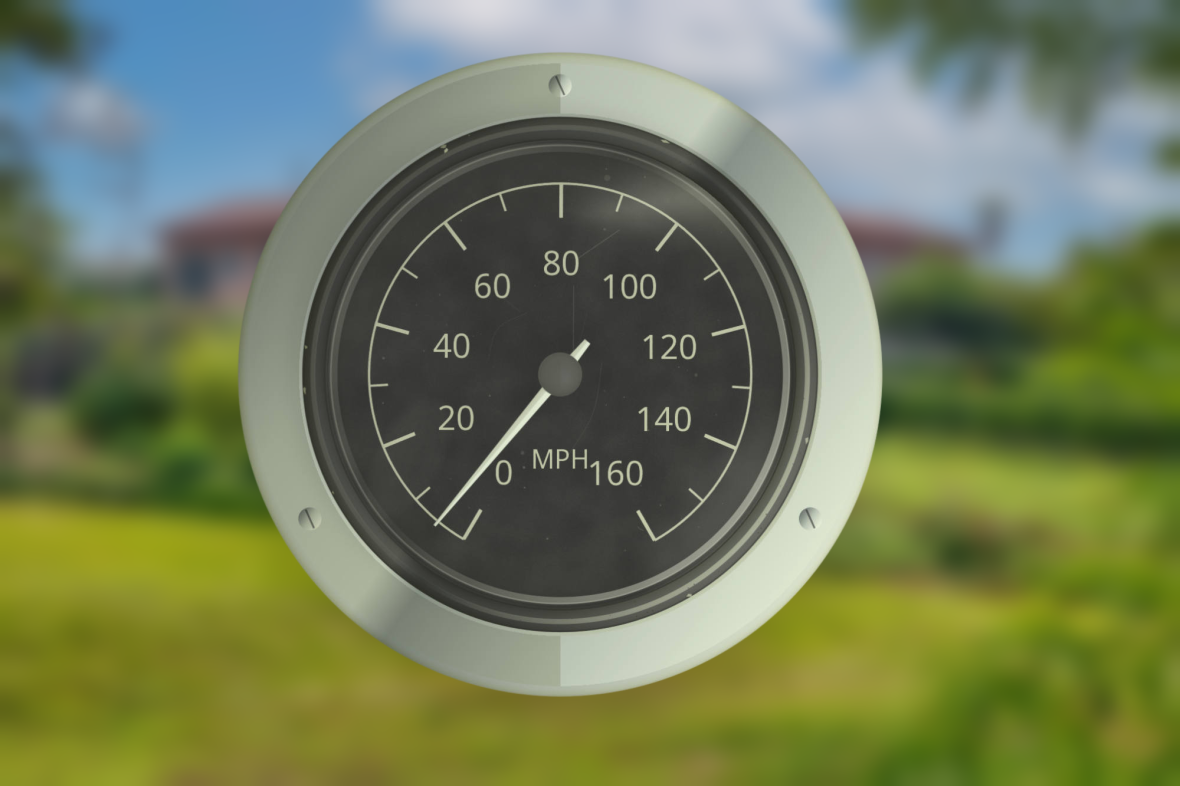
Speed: 5 mph
